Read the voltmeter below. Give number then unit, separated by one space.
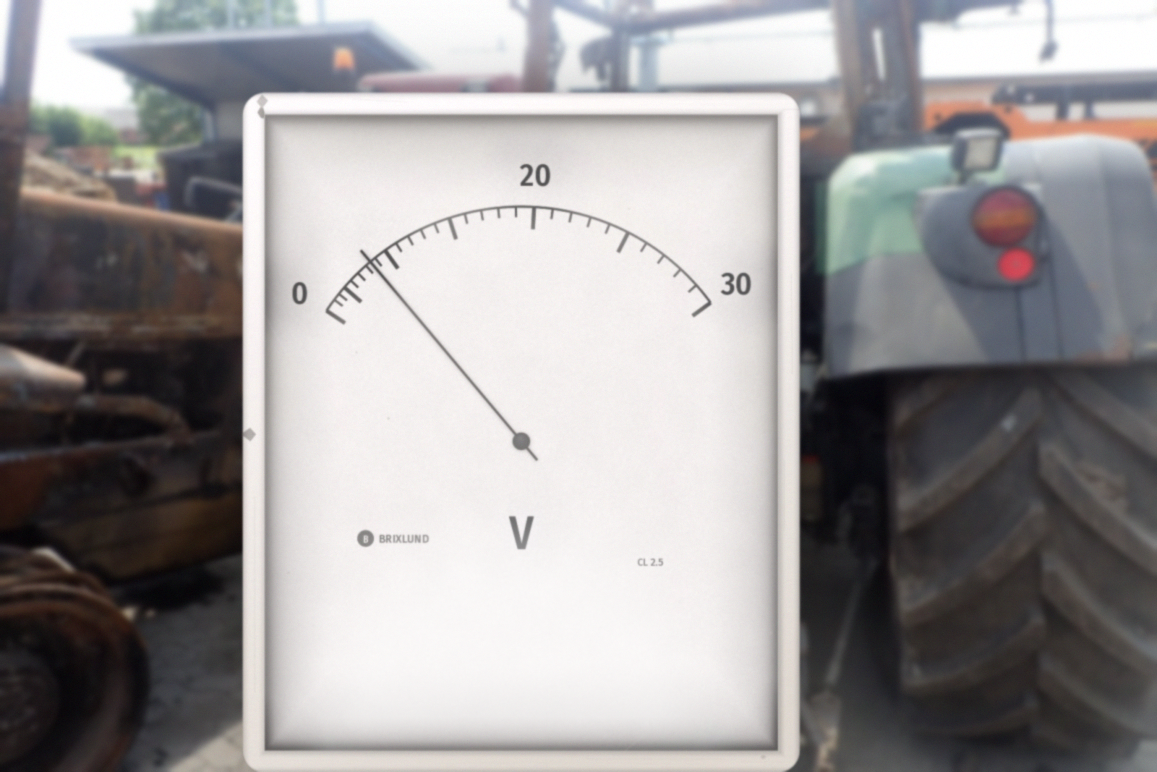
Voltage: 8.5 V
